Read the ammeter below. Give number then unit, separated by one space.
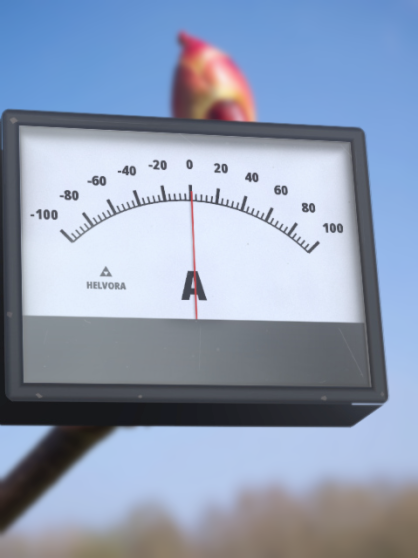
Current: 0 A
